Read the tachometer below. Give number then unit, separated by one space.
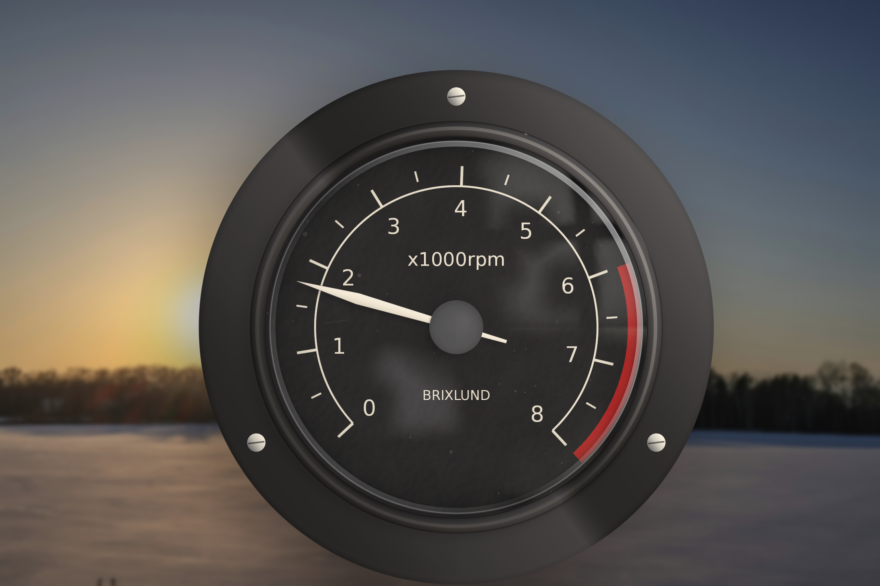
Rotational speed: 1750 rpm
